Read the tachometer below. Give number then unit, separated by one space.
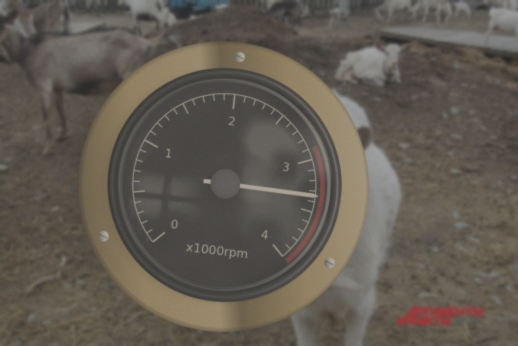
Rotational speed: 3350 rpm
